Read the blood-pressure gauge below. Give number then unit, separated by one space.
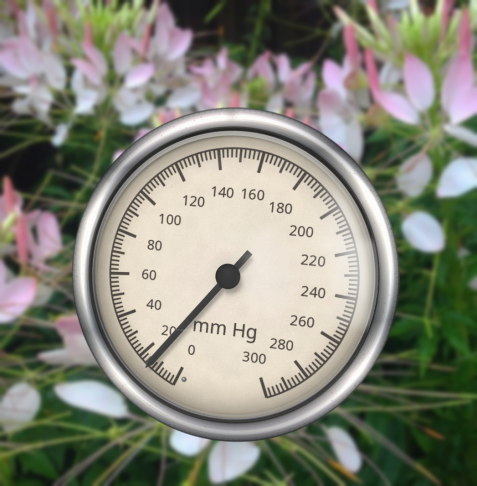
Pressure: 14 mmHg
